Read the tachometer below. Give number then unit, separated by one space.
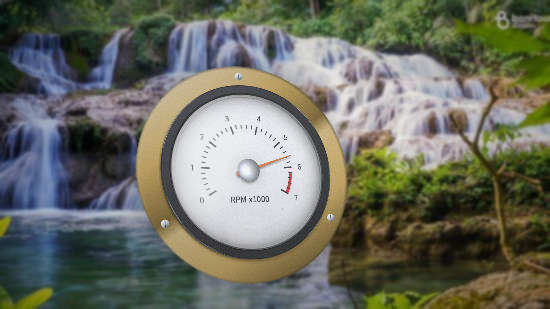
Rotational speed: 5600 rpm
